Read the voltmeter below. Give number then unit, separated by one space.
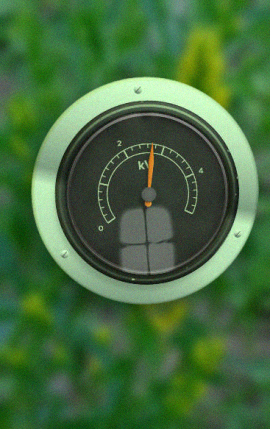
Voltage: 2.7 kV
